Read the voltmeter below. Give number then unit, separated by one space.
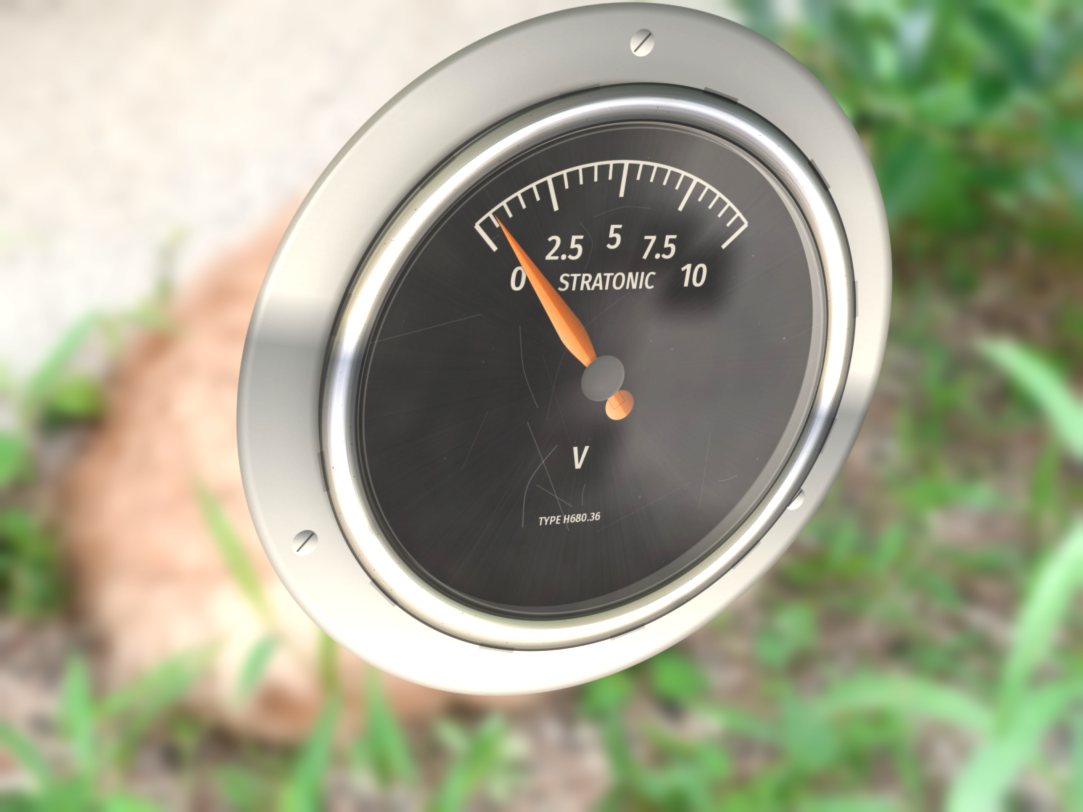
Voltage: 0.5 V
